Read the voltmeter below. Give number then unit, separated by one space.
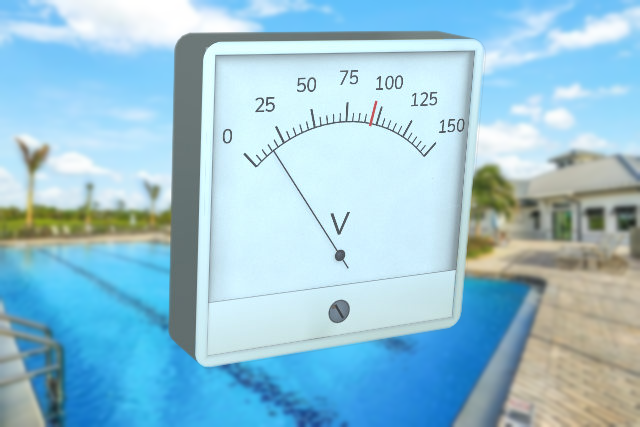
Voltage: 15 V
